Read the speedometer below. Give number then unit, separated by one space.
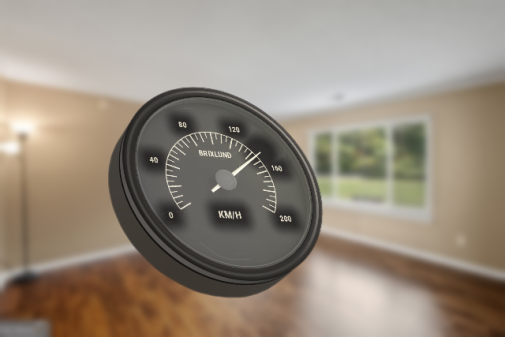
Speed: 145 km/h
